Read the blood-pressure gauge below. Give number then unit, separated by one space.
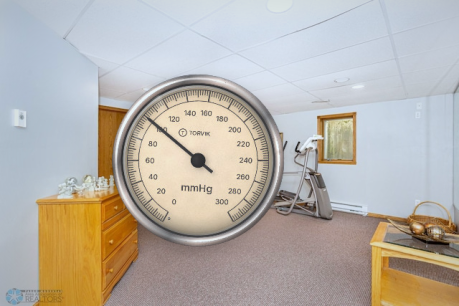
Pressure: 100 mmHg
